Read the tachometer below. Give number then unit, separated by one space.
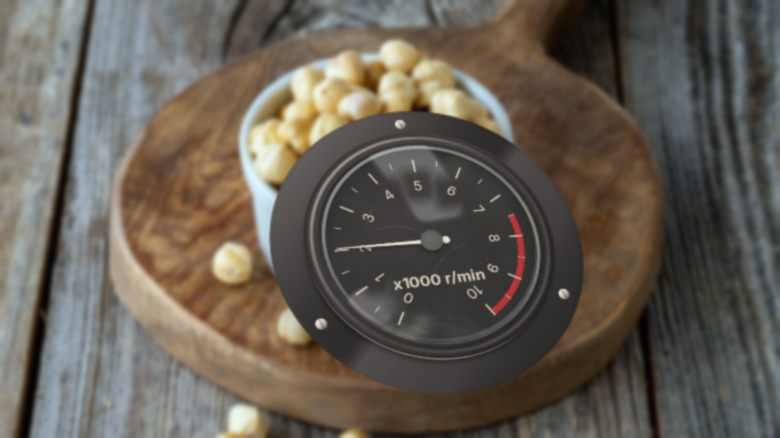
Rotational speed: 2000 rpm
